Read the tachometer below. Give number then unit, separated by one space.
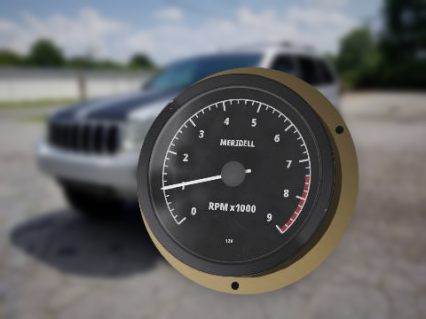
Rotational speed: 1000 rpm
